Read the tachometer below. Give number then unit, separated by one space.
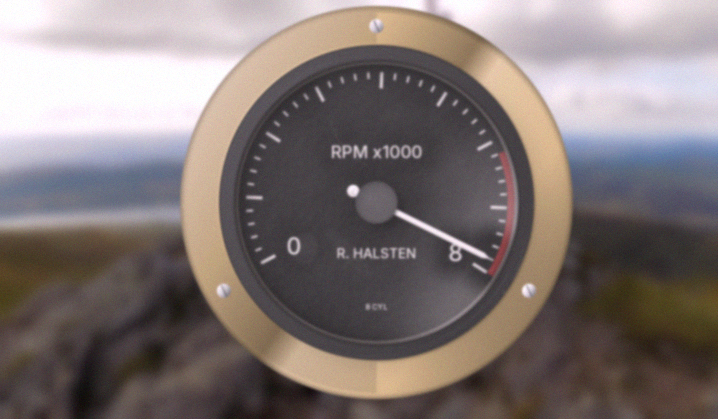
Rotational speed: 7800 rpm
